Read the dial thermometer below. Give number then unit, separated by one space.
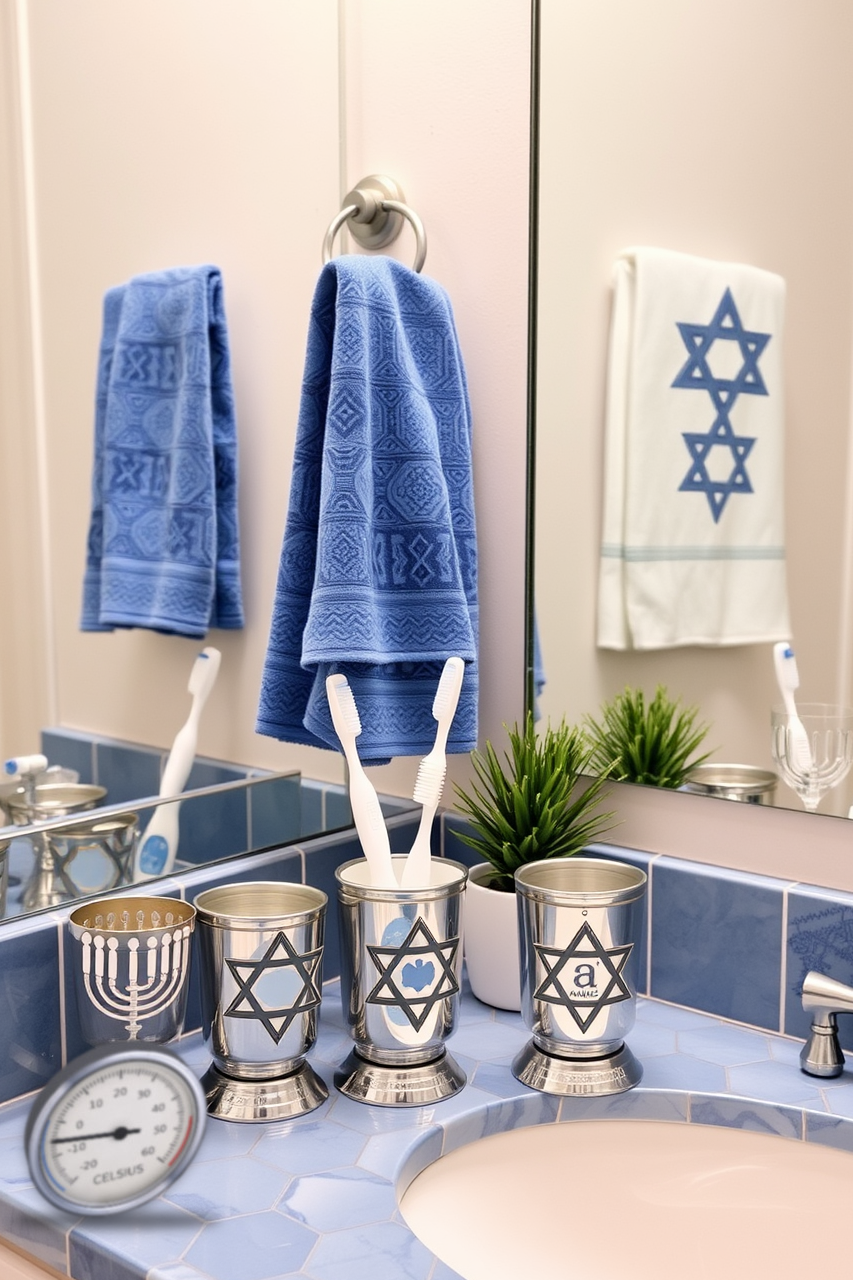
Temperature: -5 °C
